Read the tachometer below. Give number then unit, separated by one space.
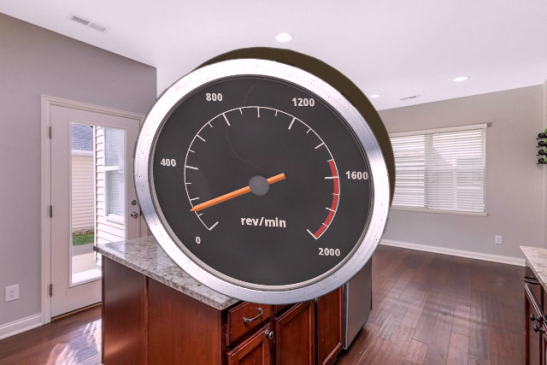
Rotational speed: 150 rpm
